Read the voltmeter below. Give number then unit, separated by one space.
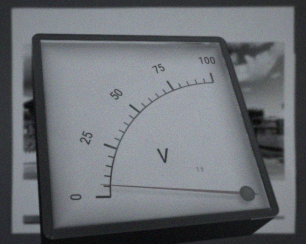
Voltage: 5 V
